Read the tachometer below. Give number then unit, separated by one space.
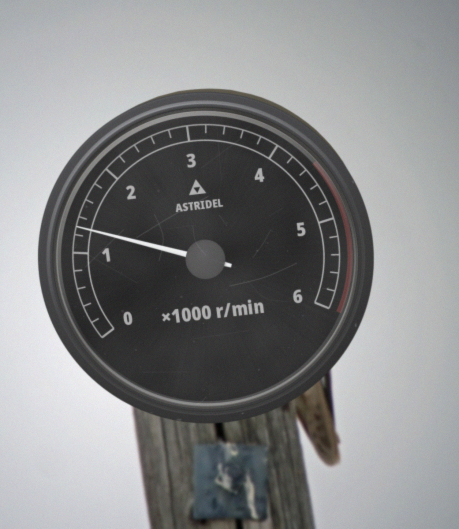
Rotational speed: 1300 rpm
